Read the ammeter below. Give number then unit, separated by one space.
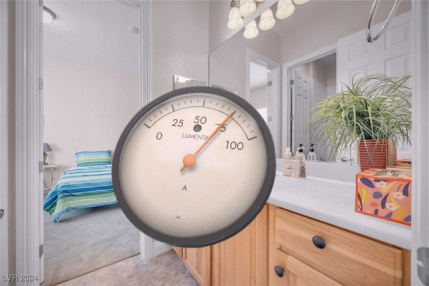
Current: 75 A
